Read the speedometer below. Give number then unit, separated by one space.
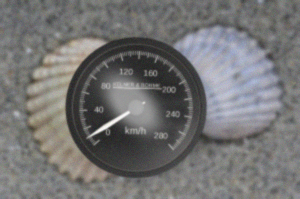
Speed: 10 km/h
